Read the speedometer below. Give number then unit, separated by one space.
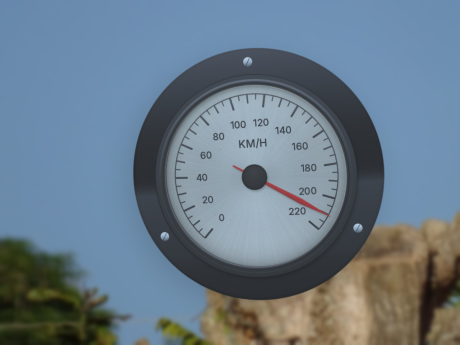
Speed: 210 km/h
